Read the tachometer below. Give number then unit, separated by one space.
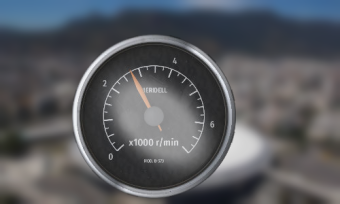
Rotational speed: 2750 rpm
